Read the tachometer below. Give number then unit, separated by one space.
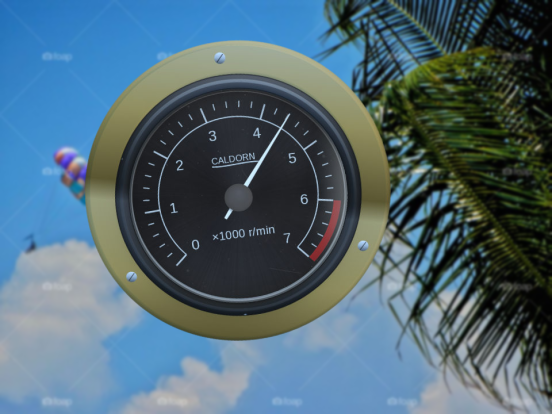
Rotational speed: 4400 rpm
